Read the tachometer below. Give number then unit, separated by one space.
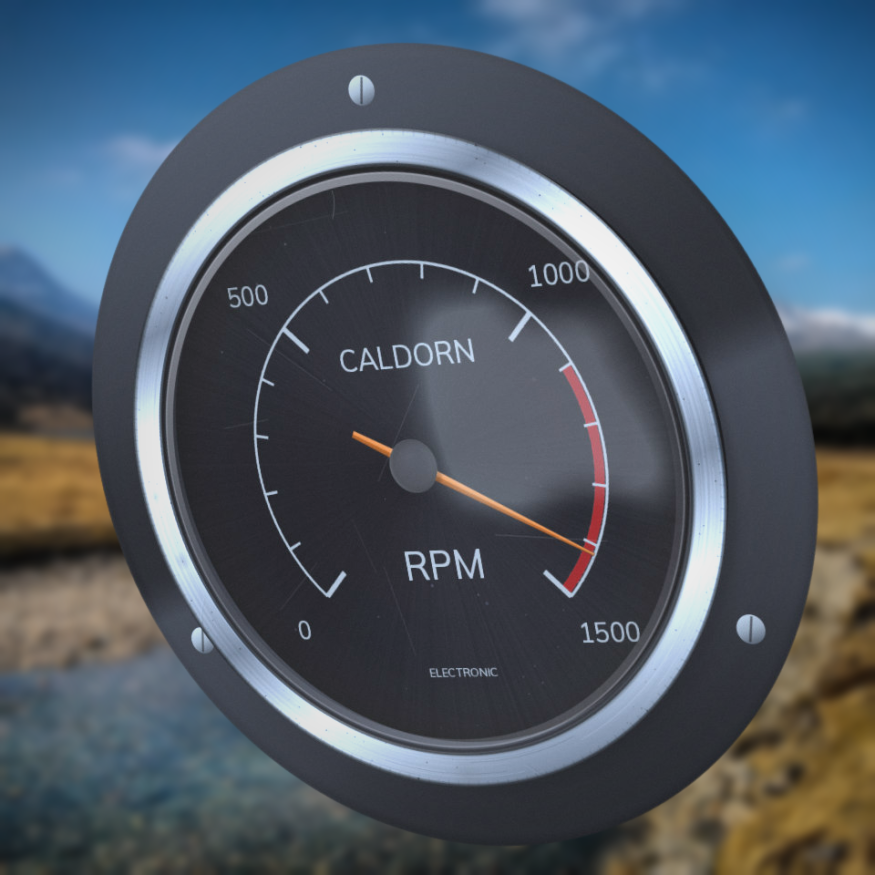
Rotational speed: 1400 rpm
